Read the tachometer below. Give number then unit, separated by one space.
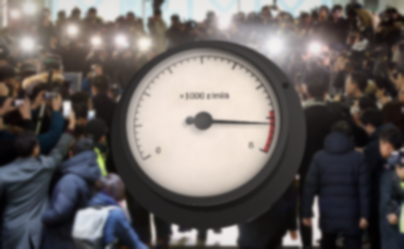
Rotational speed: 7200 rpm
